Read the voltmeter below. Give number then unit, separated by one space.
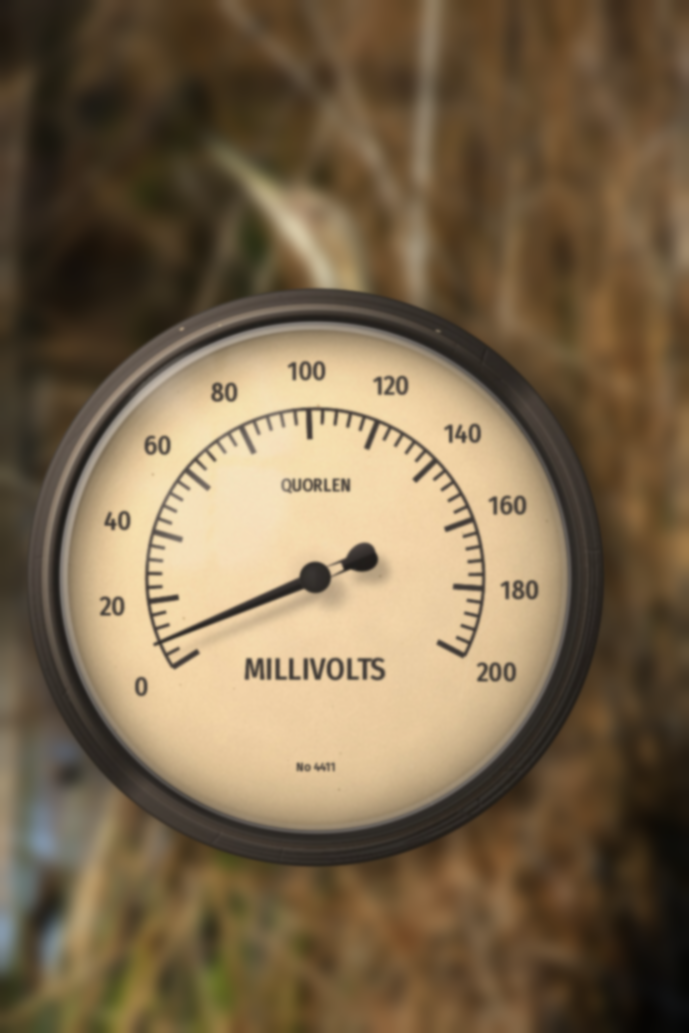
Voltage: 8 mV
